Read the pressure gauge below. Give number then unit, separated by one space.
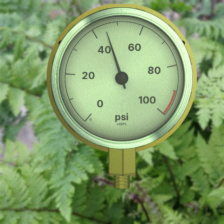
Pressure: 45 psi
